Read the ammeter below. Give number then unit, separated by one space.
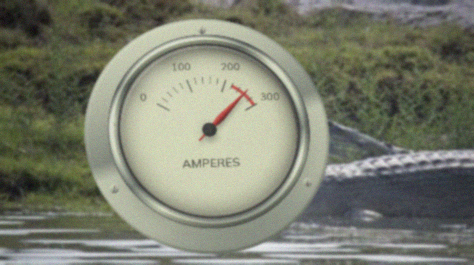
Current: 260 A
